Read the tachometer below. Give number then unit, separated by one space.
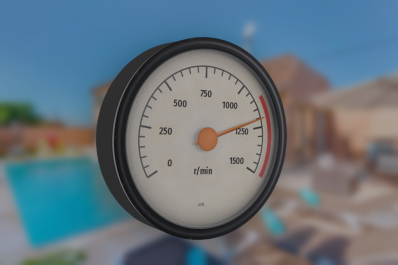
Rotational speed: 1200 rpm
